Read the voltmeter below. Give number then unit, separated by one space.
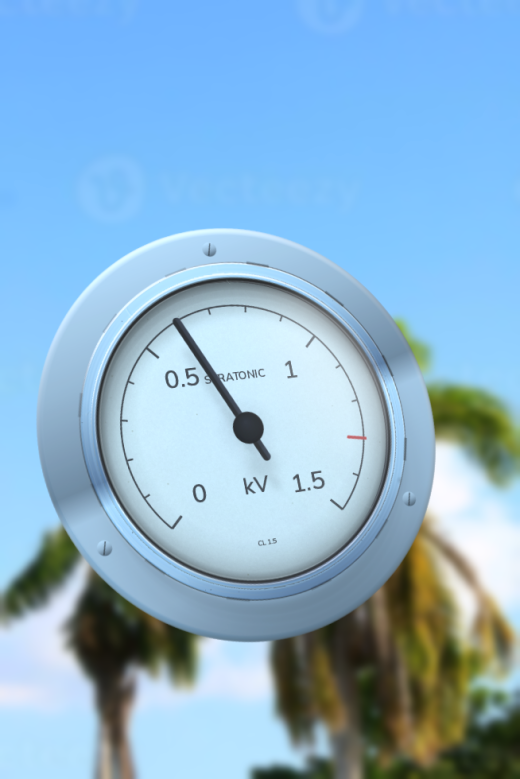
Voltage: 0.6 kV
